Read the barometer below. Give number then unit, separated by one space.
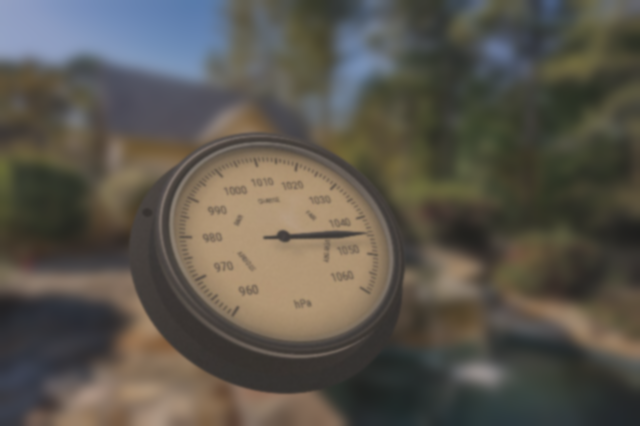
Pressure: 1045 hPa
